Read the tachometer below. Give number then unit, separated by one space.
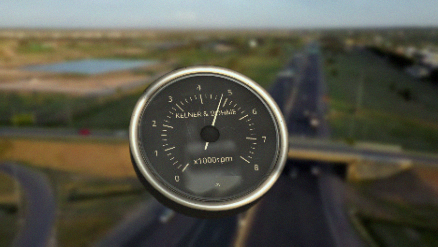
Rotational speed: 4800 rpm
